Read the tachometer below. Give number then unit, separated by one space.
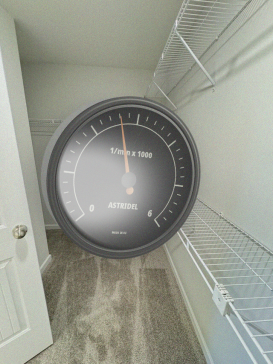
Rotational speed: 2600 rpm
